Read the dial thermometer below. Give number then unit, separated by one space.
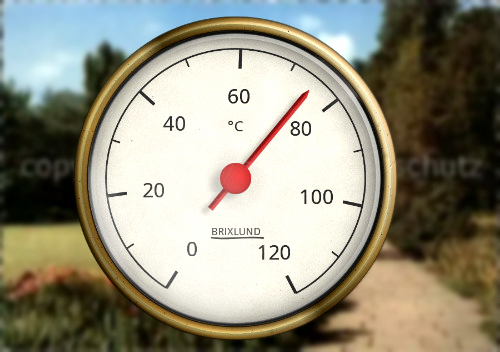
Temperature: 75 °C
